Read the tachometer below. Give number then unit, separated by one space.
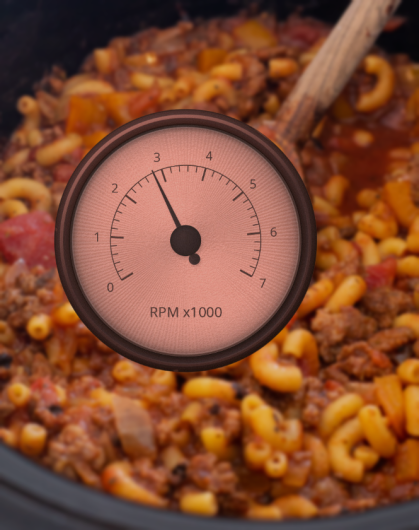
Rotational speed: 2800 rpm
